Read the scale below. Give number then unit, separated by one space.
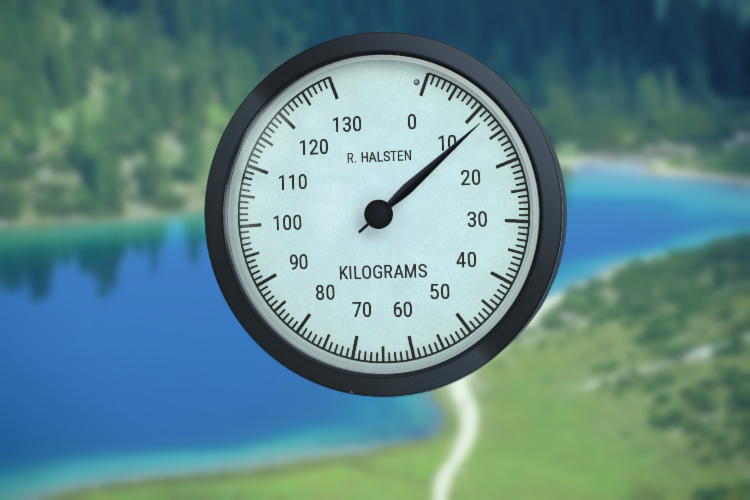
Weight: 12 kg
